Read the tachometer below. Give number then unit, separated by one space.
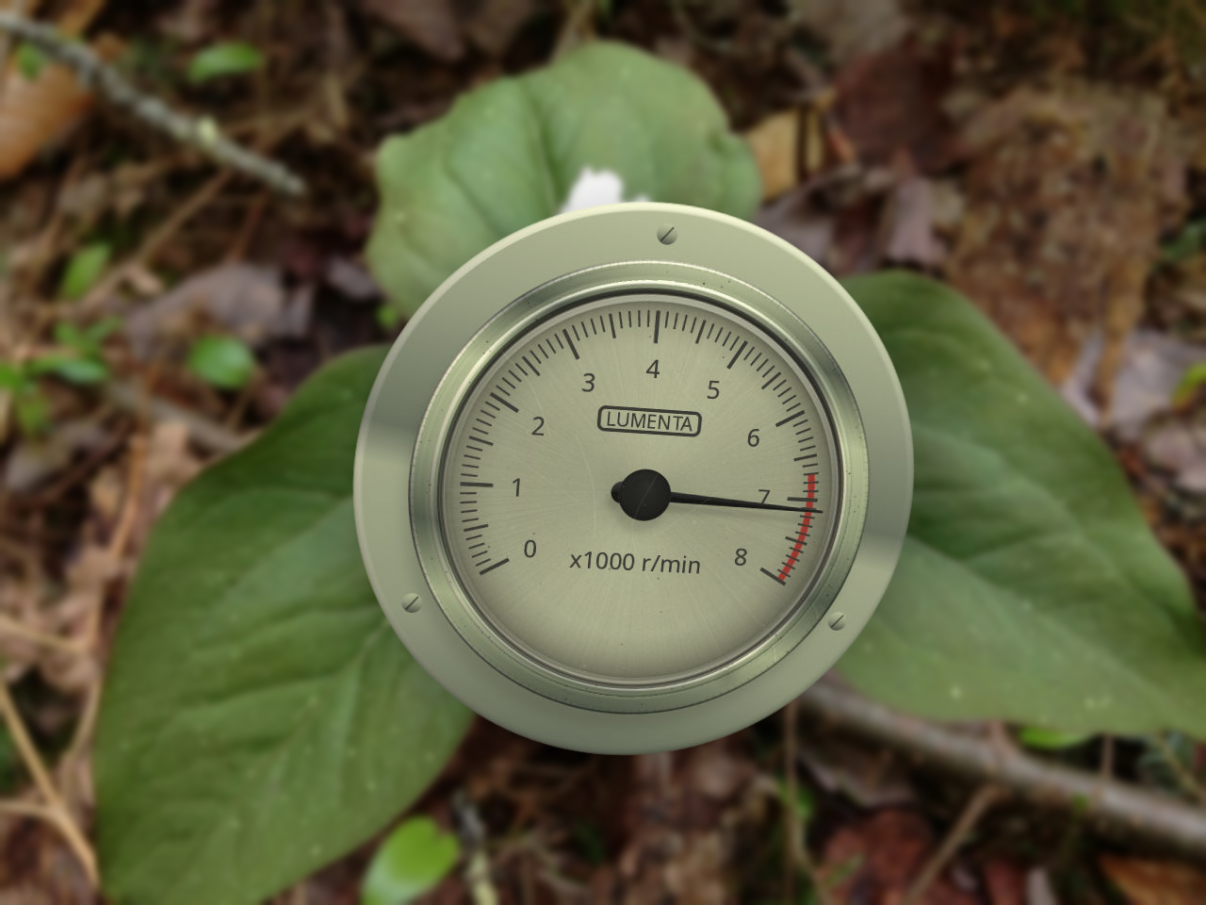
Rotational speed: 7100 rpm
